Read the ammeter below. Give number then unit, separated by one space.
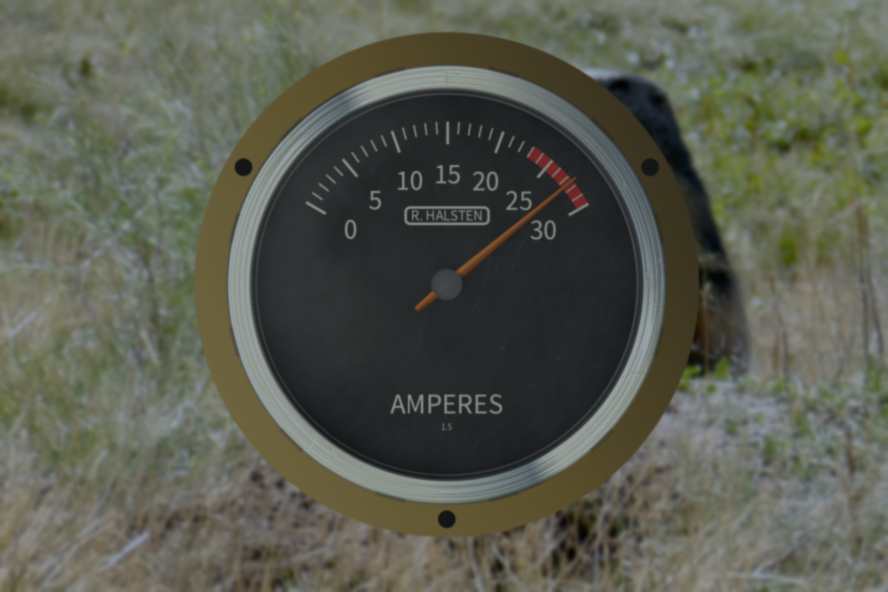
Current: 27.5 A
